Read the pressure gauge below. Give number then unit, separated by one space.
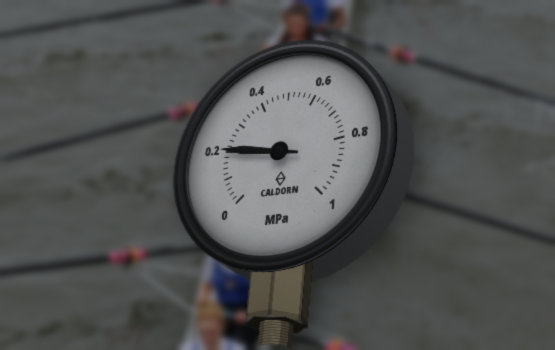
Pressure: 0.2 MPa
